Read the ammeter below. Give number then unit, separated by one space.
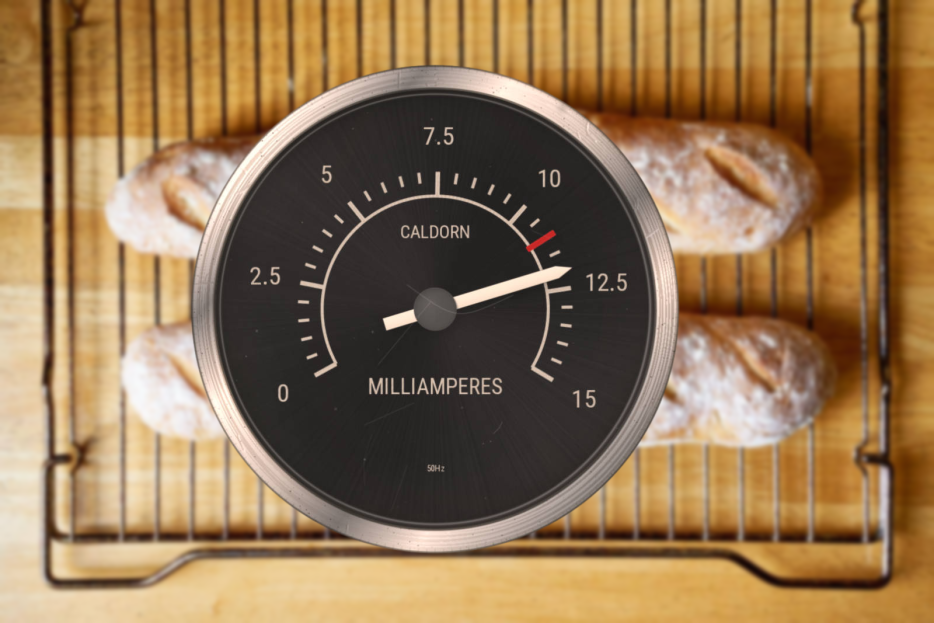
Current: 12 mA
